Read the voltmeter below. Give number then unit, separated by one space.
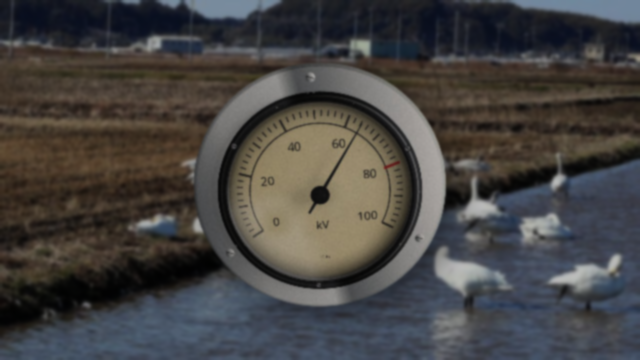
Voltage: 64 kV
